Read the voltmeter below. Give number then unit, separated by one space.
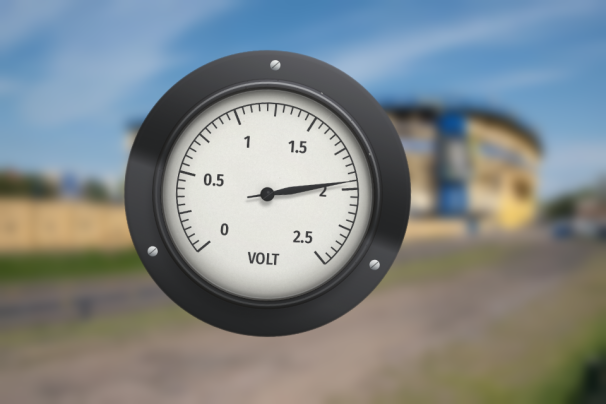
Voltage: 1.95 V
